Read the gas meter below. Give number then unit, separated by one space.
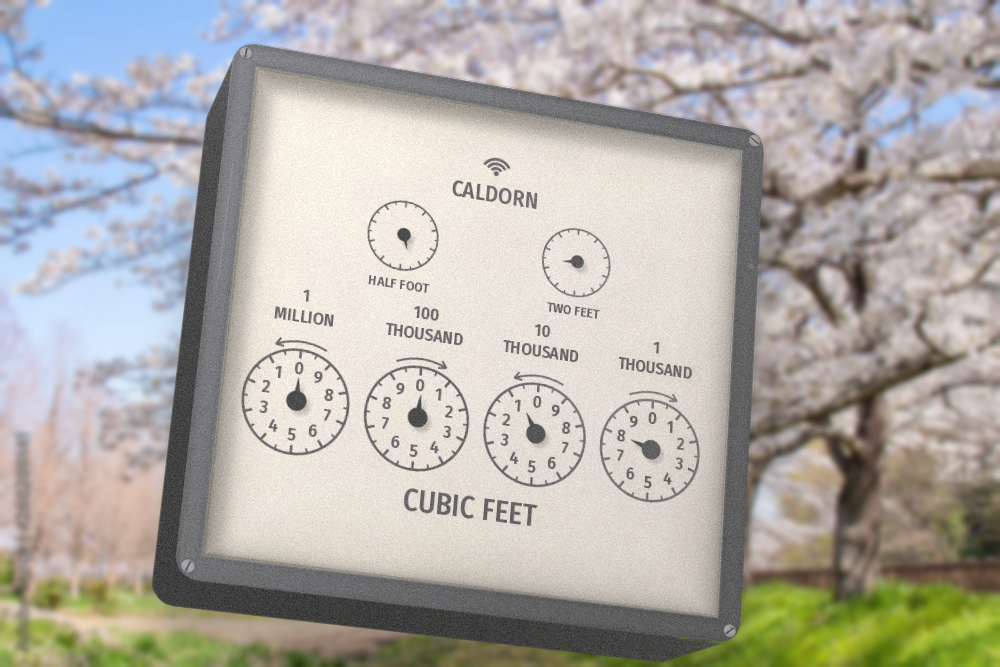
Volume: 800 ft³
